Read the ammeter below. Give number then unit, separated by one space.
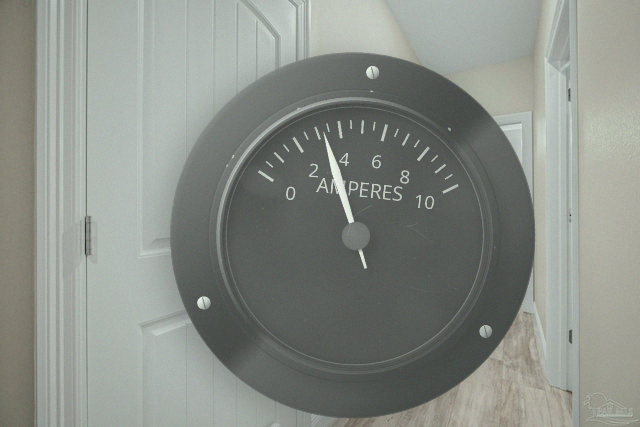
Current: 3.25 A
